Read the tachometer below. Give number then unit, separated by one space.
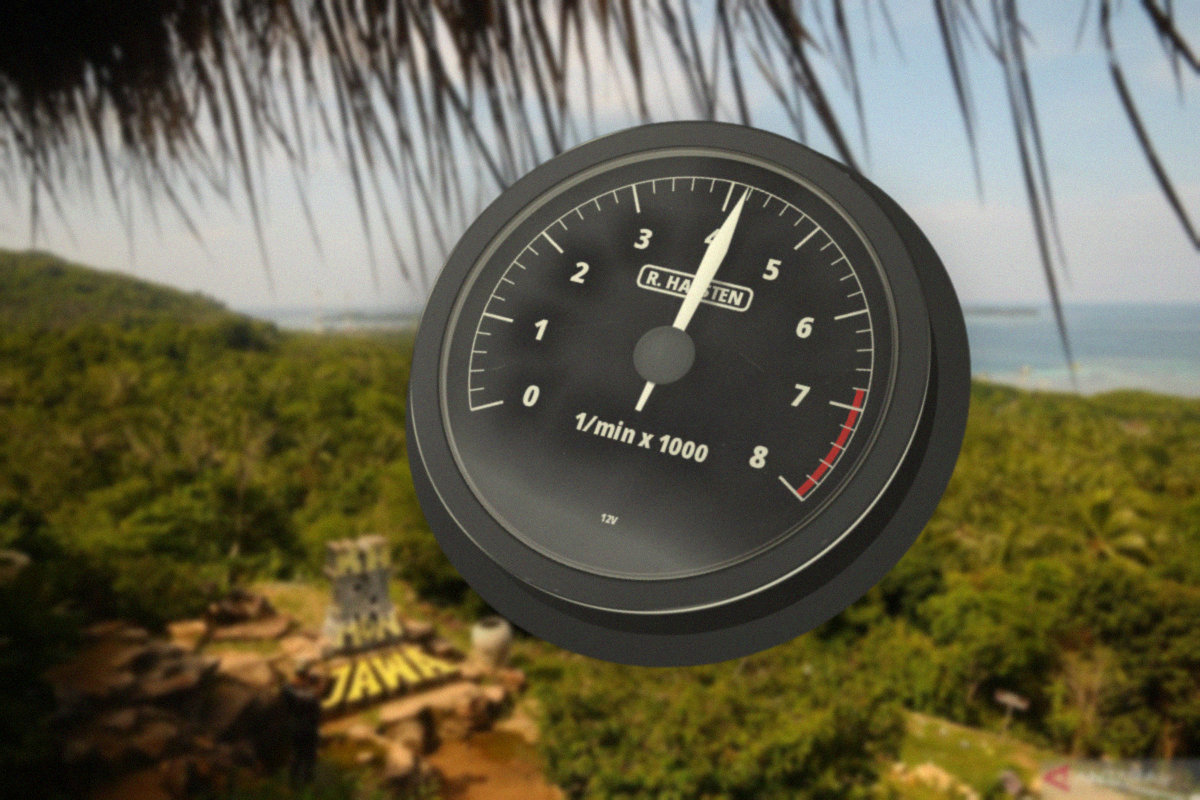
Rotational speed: 4200 rpm
